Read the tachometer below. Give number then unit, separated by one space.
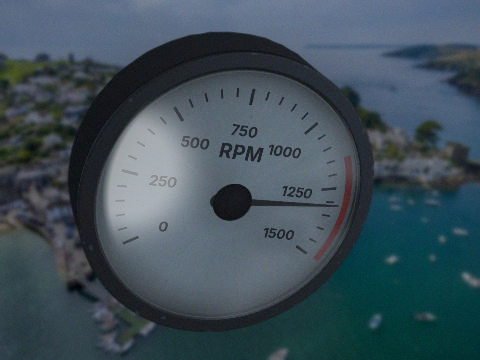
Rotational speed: 1300 rpm
